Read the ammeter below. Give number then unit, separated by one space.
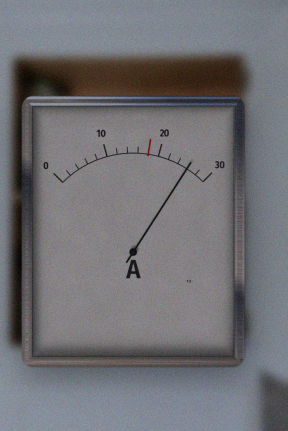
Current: 26 A
